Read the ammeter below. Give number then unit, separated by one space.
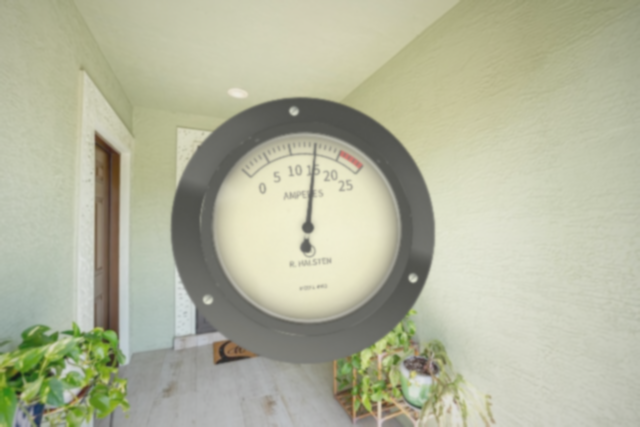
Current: 15 A
